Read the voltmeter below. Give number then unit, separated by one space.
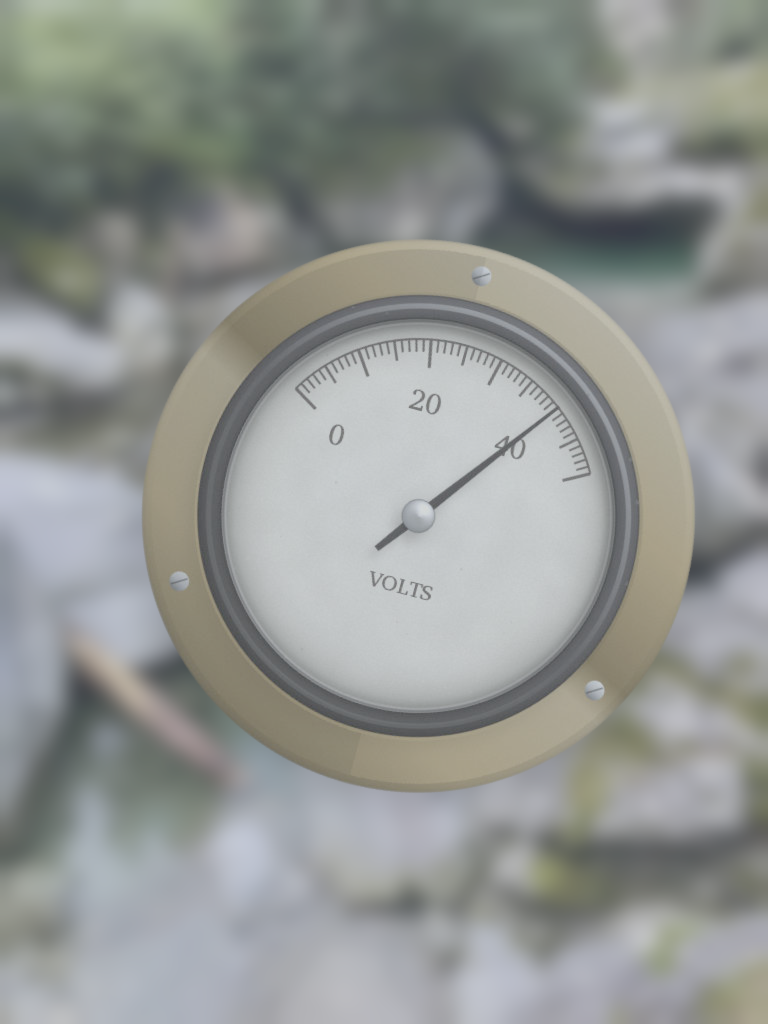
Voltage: 40 V
